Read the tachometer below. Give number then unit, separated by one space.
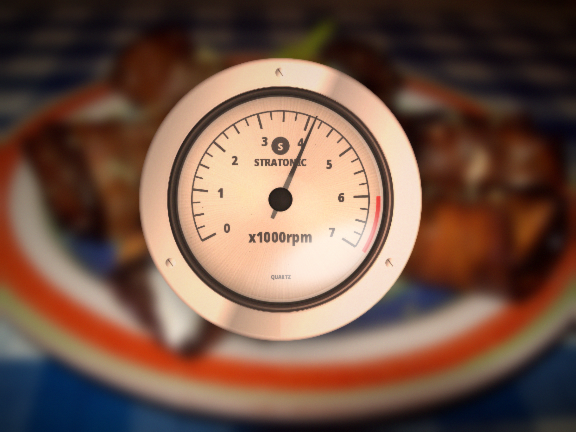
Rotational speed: 4125 rpm
